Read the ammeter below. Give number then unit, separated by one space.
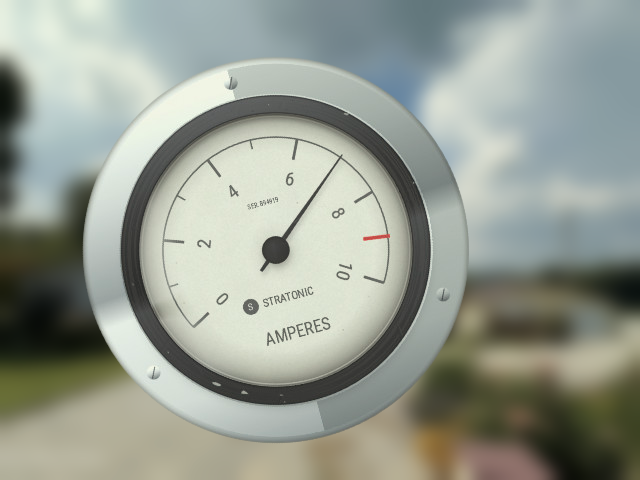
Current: 7 A
